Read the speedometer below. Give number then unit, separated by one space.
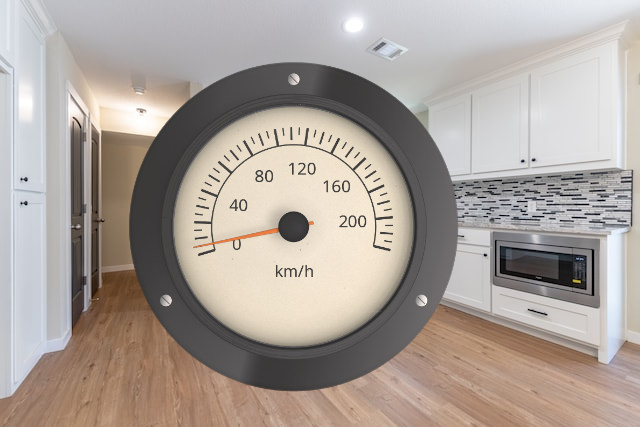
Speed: 5 km/h
